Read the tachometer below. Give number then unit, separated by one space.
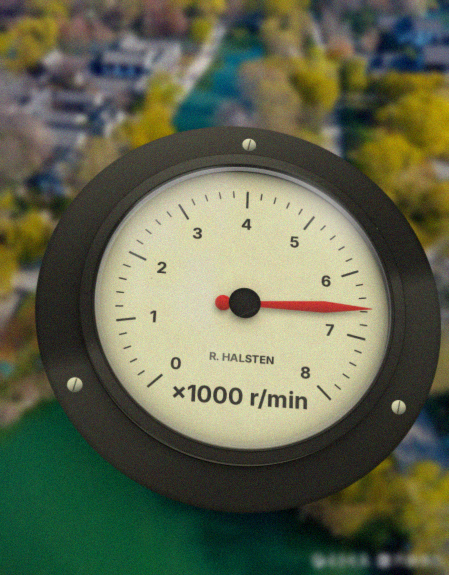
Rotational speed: 6600 rpm
